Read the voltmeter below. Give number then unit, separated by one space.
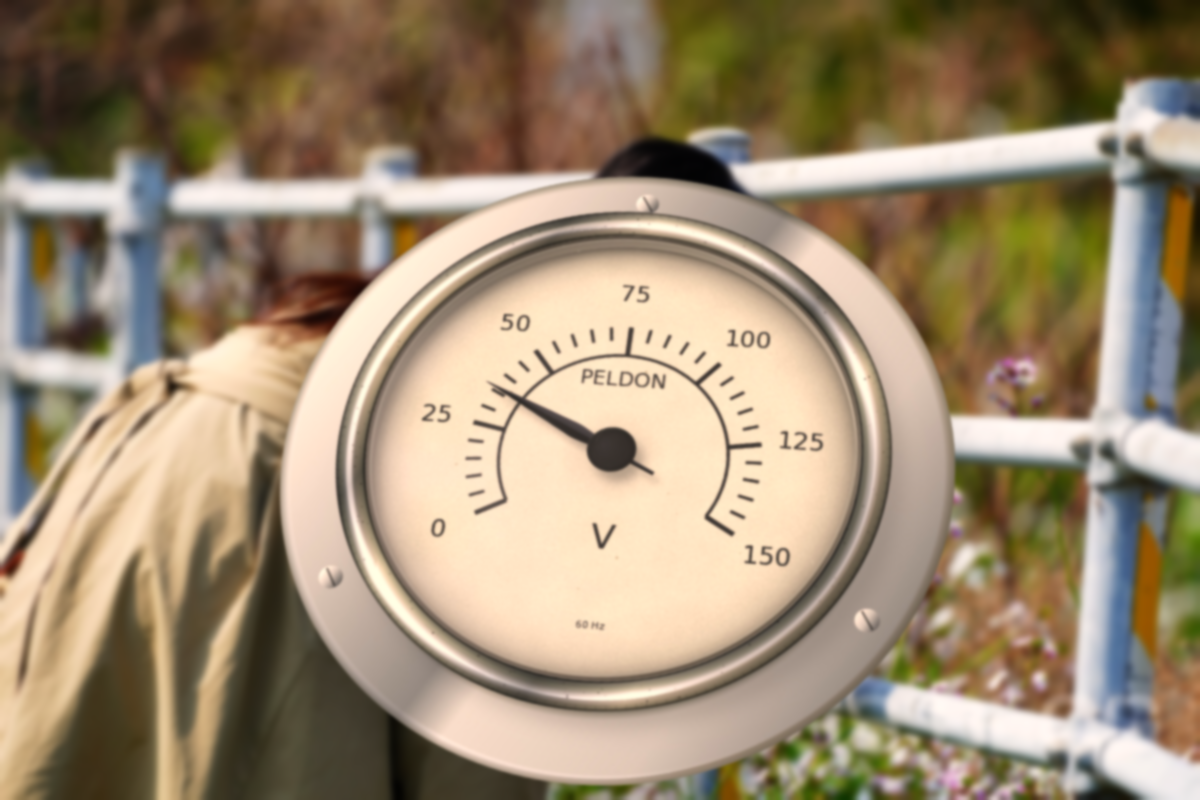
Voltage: 35 V
